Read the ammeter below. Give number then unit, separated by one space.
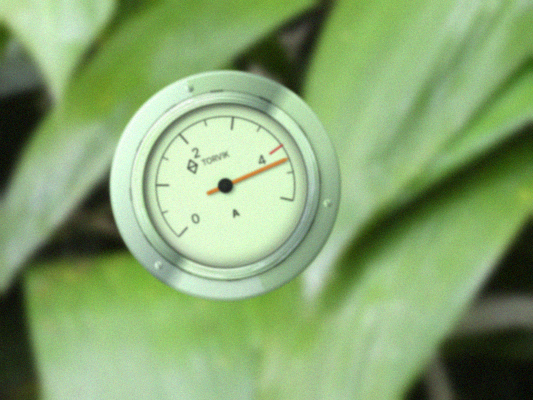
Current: 4.25 A
